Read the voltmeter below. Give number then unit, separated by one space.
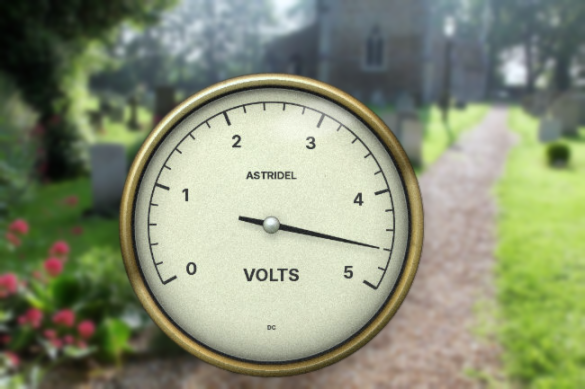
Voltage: 4.6 V
